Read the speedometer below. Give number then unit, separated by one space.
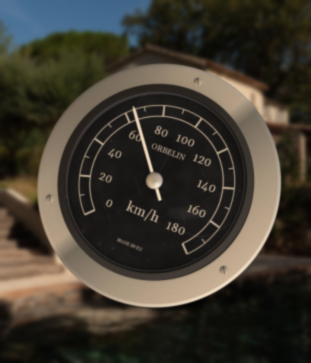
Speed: 65 km/h
